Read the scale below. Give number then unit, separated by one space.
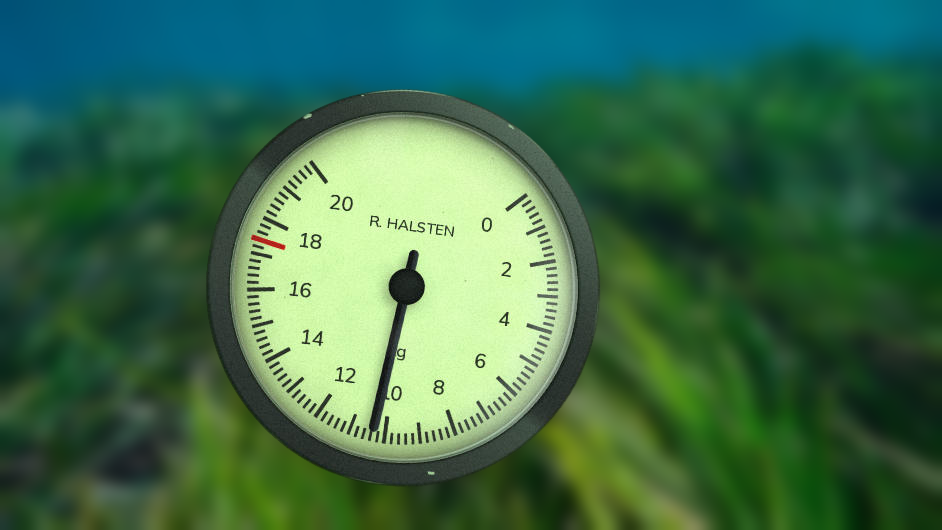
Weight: 10.4 kg
